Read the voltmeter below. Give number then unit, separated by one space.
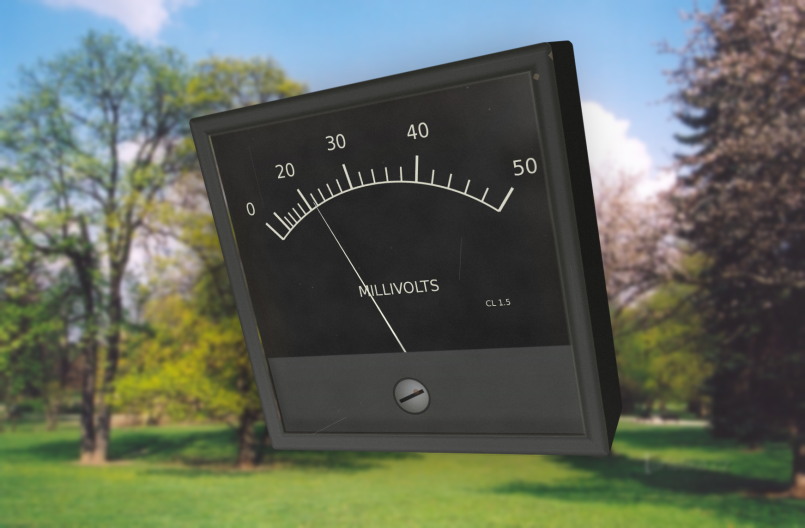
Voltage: 22 mV
